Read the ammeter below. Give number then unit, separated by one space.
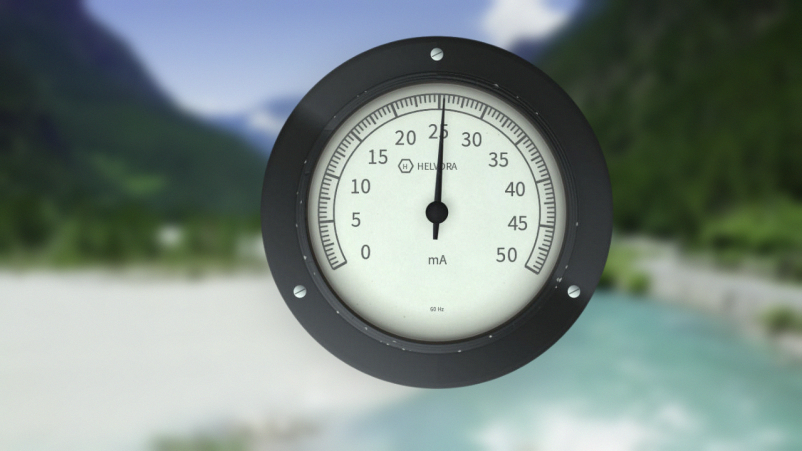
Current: 25.5 mA
